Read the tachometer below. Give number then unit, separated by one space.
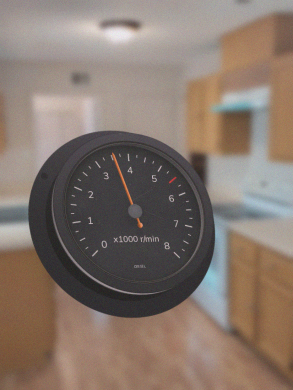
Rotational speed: 3500 rpm
